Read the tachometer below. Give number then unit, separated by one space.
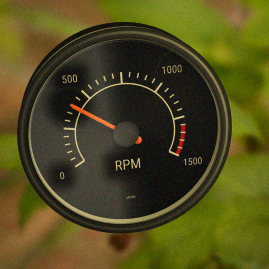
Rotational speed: 400 rpm
